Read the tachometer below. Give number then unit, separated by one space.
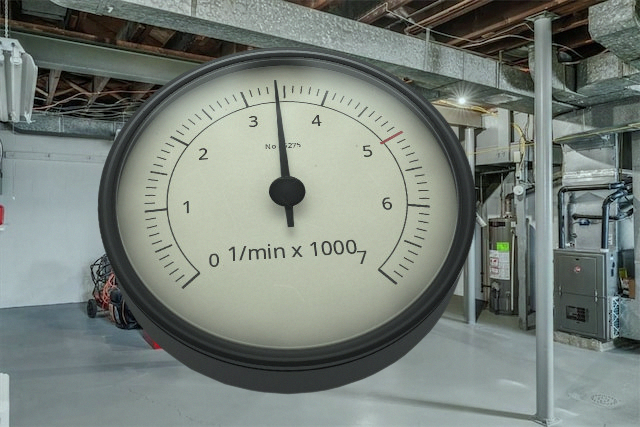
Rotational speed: 3400 rpm
